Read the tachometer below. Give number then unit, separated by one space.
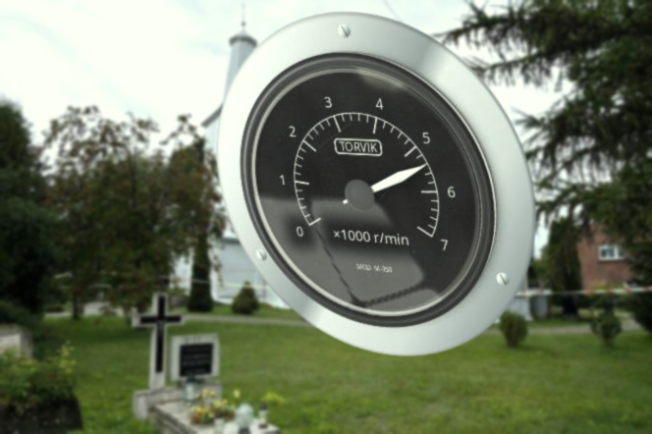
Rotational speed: 5400 rpm
